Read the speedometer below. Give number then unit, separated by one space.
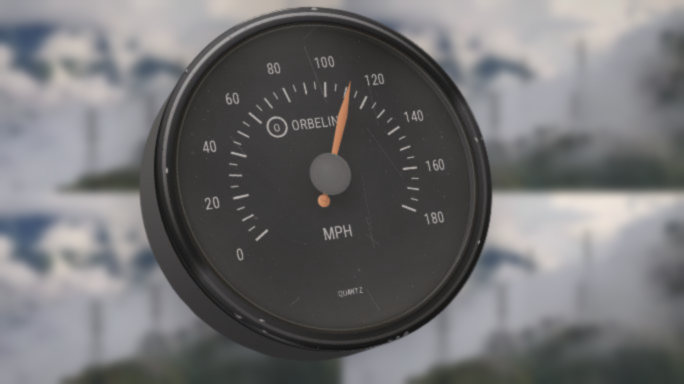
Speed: 110 mph
